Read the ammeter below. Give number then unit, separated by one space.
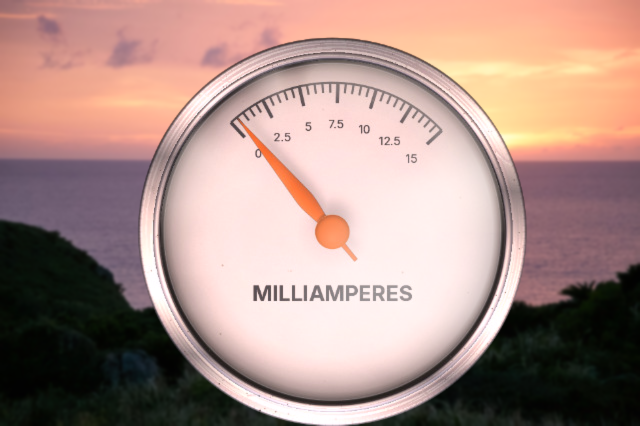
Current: 0.5 mA
